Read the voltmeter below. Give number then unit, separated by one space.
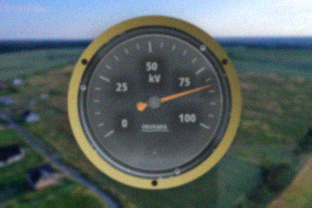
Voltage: 82.5 kV
